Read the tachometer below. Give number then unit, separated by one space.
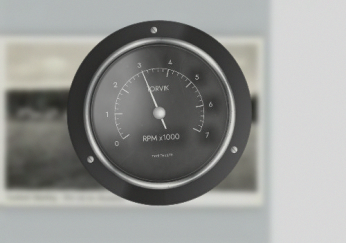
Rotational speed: 3000 rpm
